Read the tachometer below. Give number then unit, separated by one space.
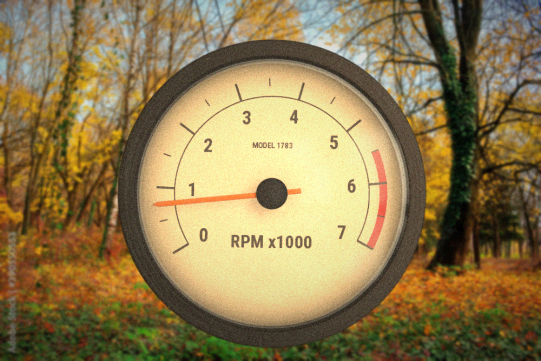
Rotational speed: 750 rpm
